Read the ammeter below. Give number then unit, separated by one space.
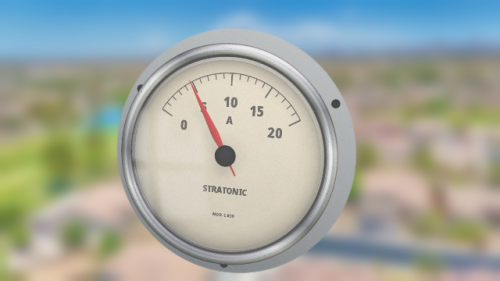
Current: 5 A
